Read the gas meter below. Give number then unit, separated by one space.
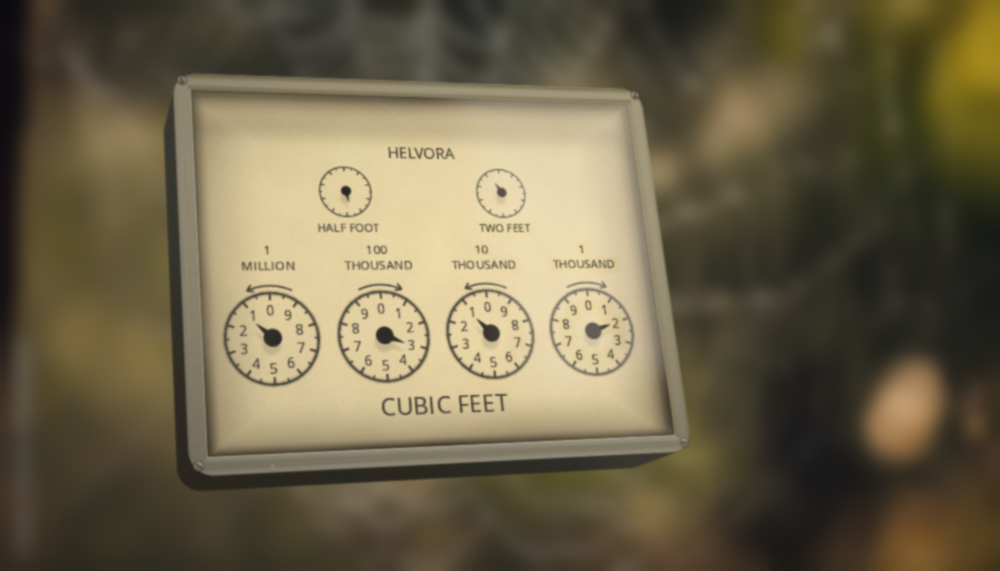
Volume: 131200 ft³
